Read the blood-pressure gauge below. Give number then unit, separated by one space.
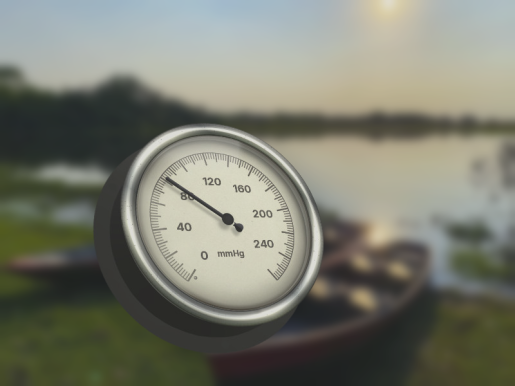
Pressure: 80 mmHg
